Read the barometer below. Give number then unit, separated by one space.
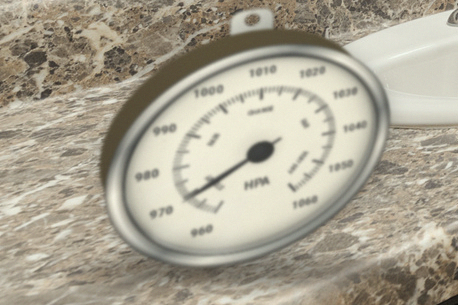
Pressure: 970 hPa
